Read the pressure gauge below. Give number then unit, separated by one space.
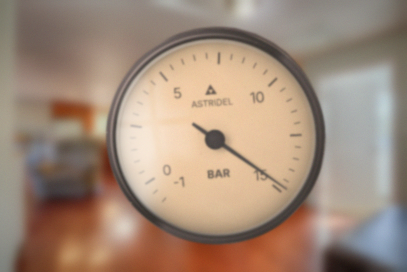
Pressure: 14.75 bar
